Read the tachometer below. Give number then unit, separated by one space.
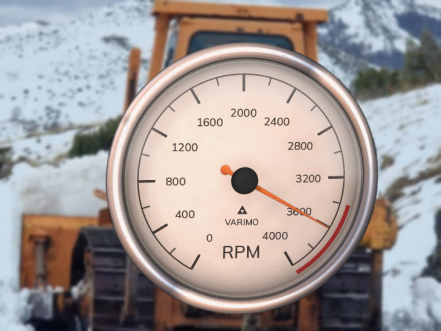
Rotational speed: 3600 rpm
